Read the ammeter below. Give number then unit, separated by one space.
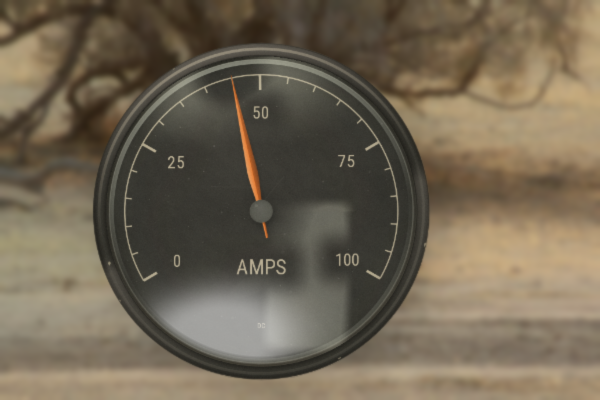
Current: 45 A
